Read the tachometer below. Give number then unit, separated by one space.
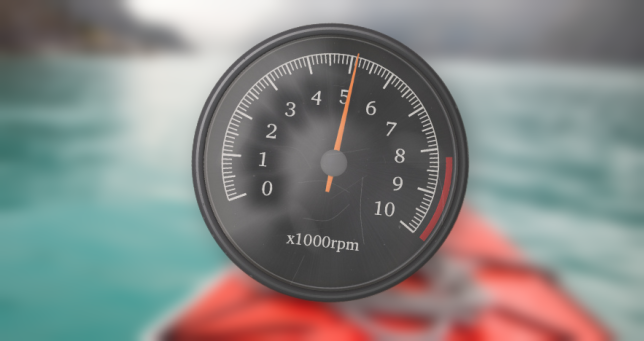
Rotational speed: 5100 rpm
